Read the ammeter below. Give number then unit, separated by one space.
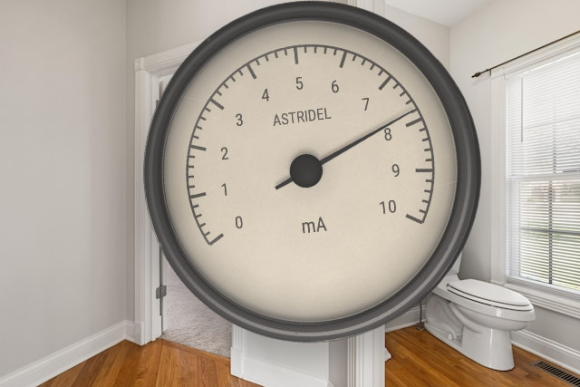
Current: 7.8 mA
